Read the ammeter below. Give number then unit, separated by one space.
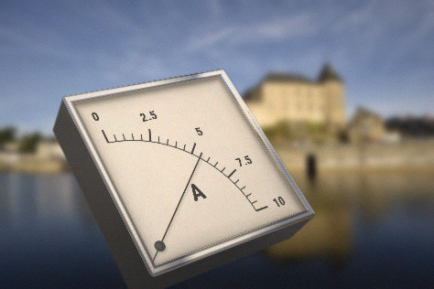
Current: 5.5 A
